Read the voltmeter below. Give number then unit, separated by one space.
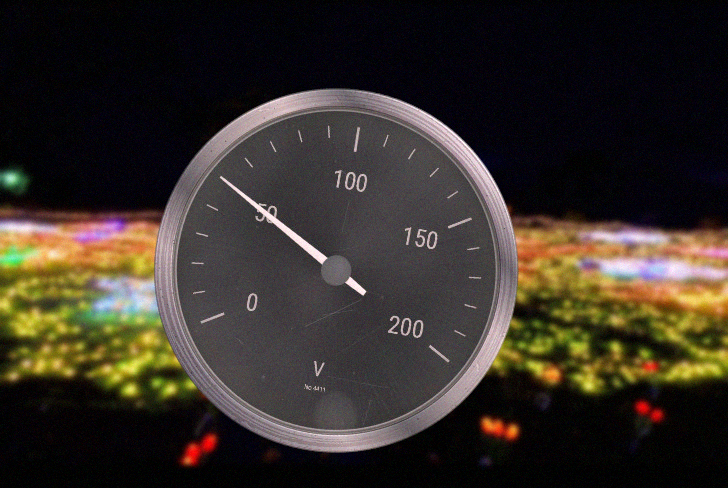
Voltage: 50 V
